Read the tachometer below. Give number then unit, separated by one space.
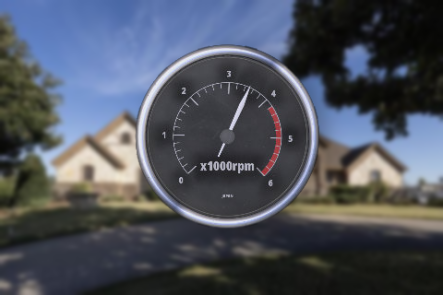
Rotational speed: 3500 rpm
